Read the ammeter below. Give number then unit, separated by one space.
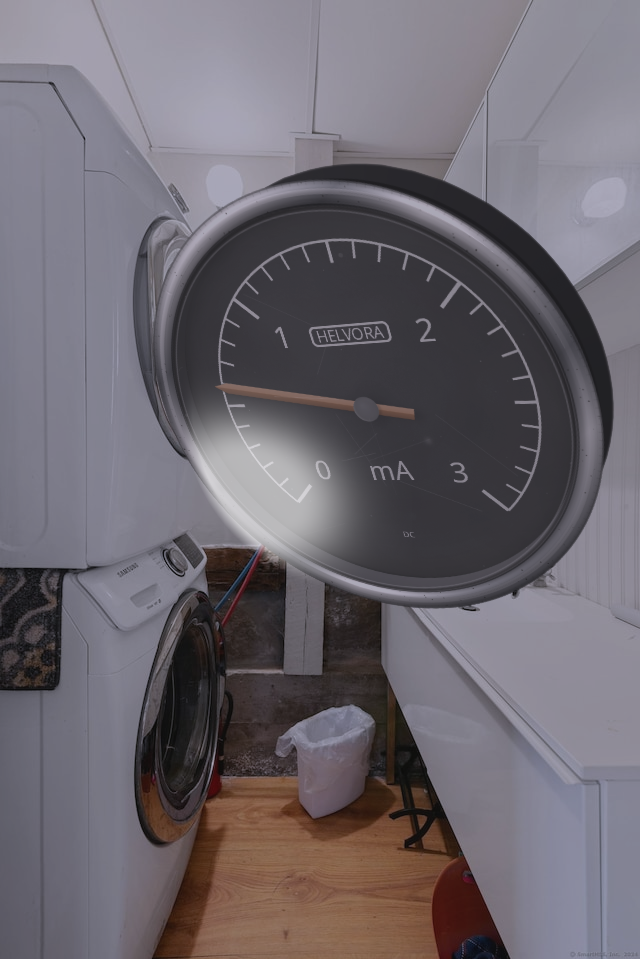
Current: 0.6 mA
